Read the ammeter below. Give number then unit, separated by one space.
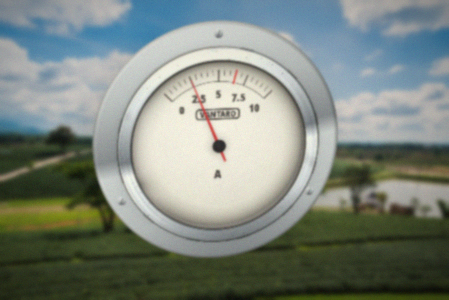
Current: 2.5 A
